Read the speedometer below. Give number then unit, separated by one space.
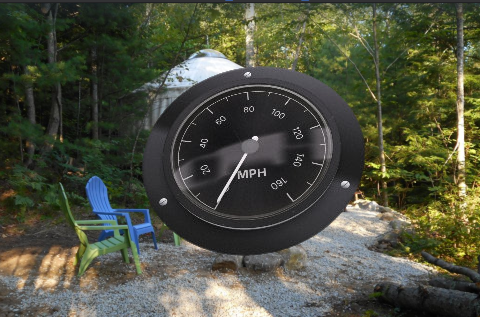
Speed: 0 mph
